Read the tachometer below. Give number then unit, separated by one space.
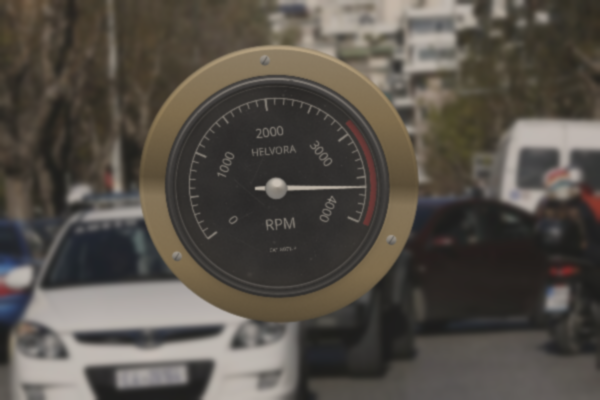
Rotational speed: 3600 rpm
